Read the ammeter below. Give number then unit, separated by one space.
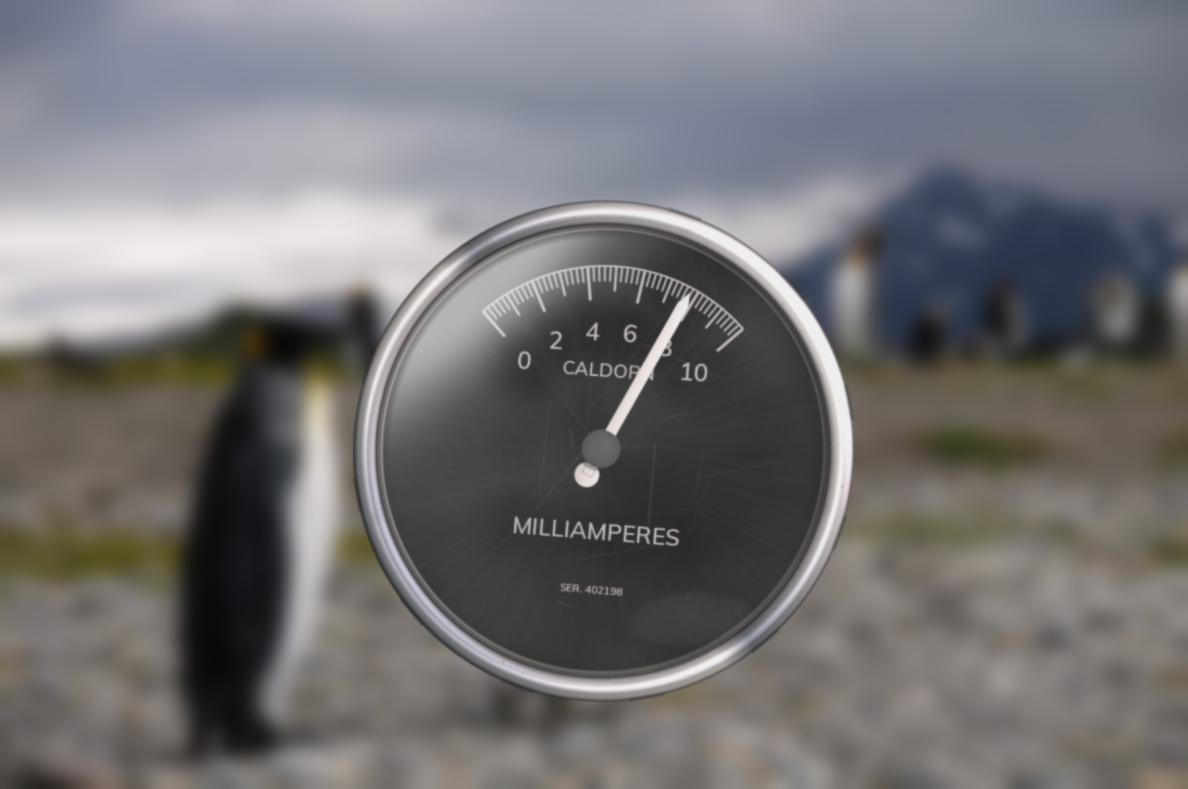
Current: 7.8 mA
